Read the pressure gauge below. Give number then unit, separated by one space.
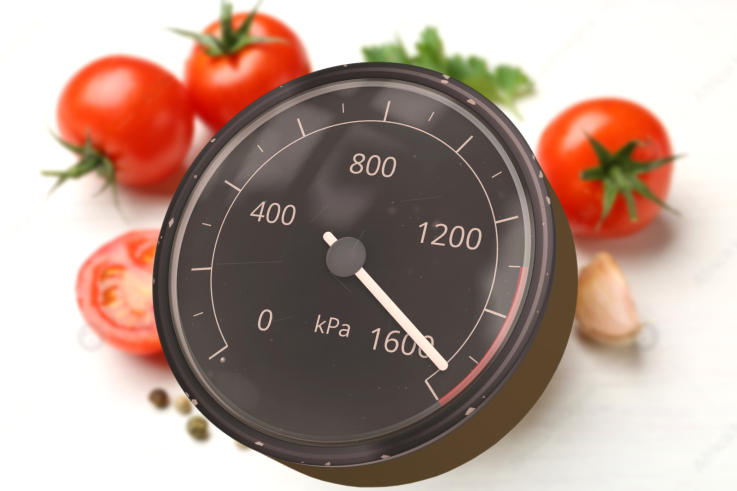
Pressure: 1550 kPa
